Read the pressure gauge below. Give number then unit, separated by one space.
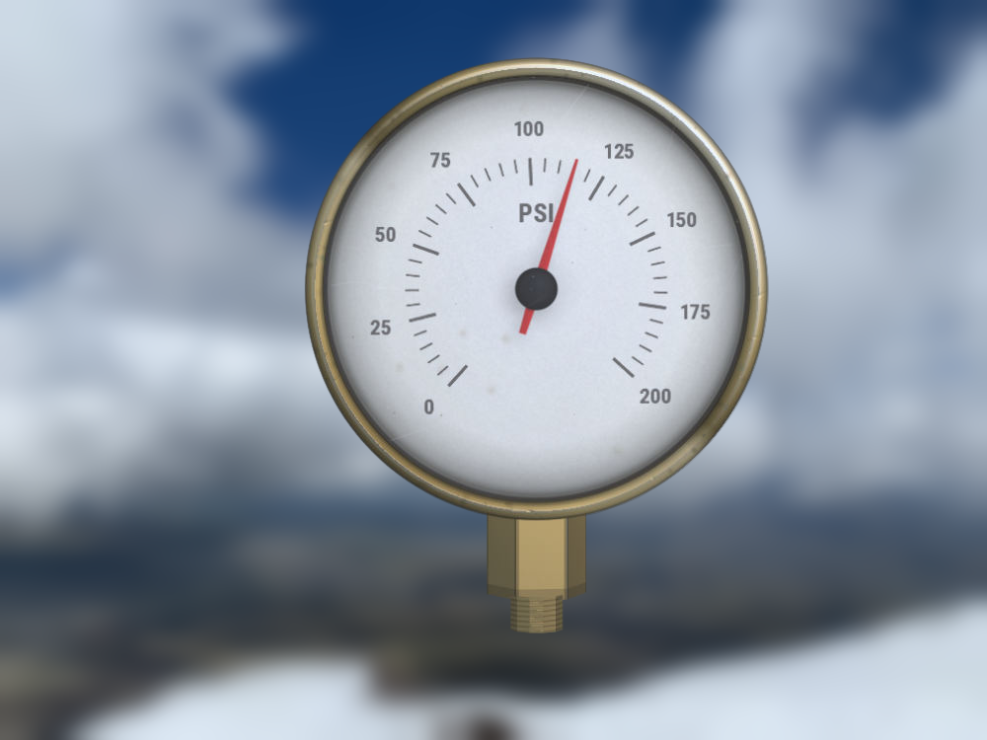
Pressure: 115 psi
